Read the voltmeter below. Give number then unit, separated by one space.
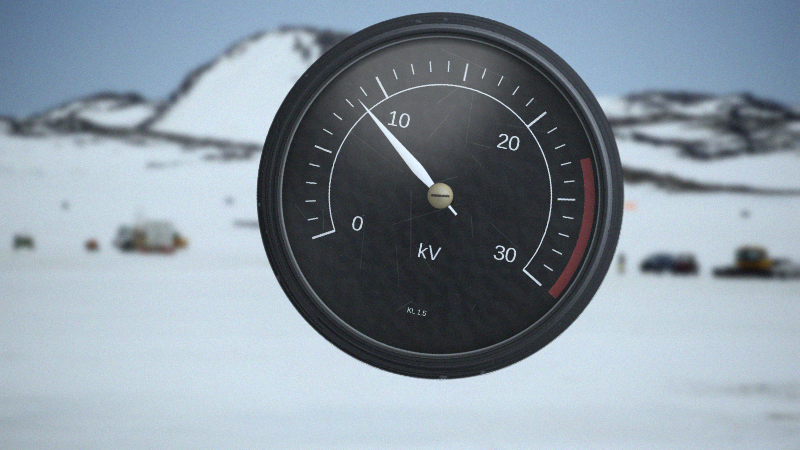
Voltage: 8.5 kV
